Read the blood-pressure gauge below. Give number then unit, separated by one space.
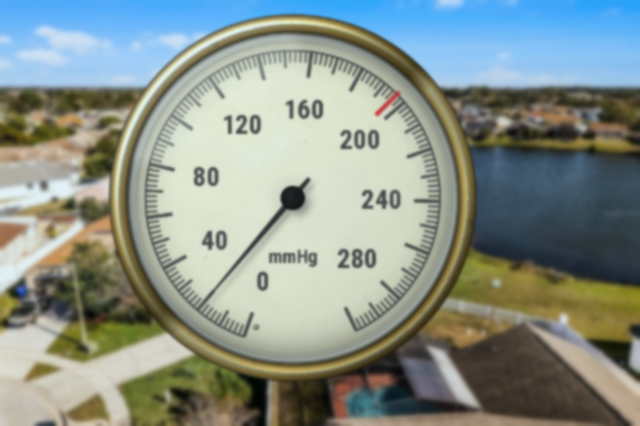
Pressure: 20 mmHg
